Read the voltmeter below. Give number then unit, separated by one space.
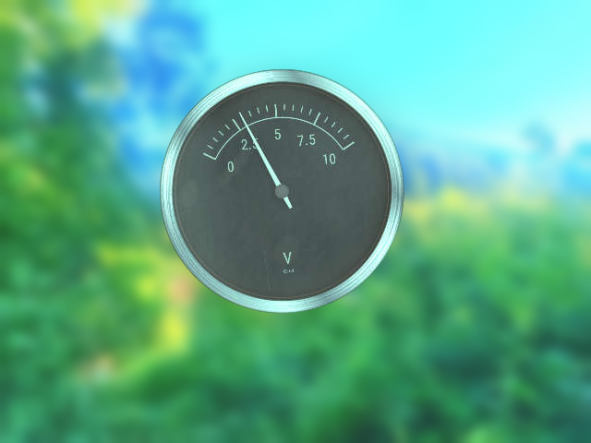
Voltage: 3 V
